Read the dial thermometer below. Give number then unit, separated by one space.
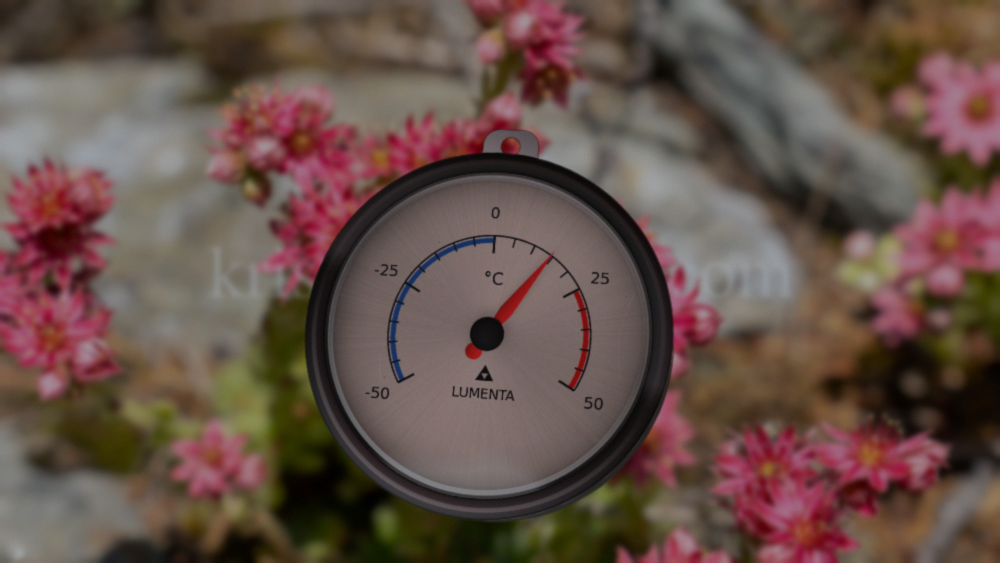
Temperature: 15 °C
